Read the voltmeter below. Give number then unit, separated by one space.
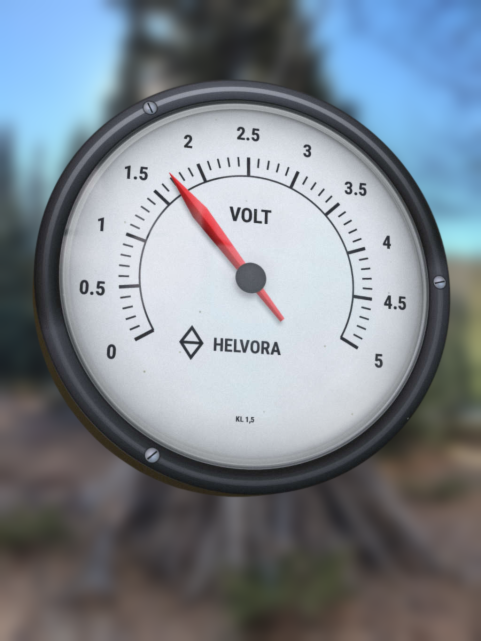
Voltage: 1.7 V
